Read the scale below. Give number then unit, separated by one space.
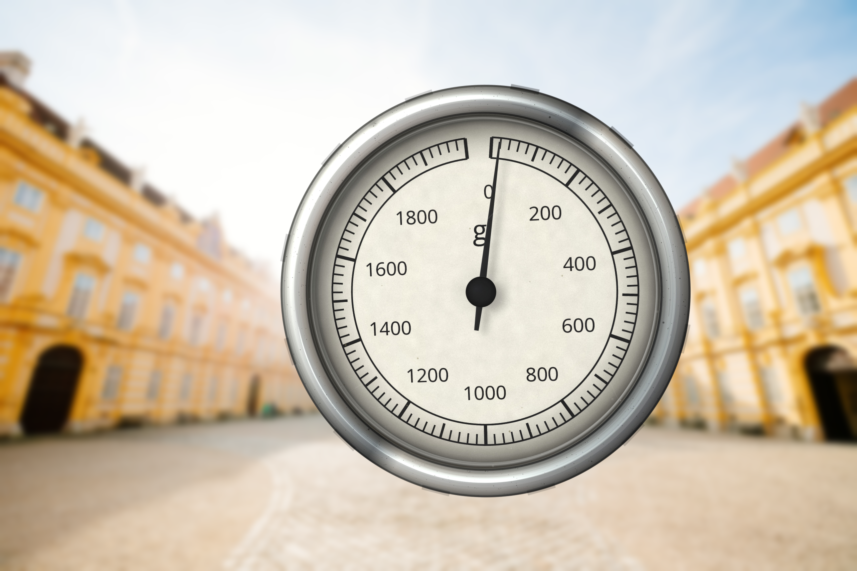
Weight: 20 g
